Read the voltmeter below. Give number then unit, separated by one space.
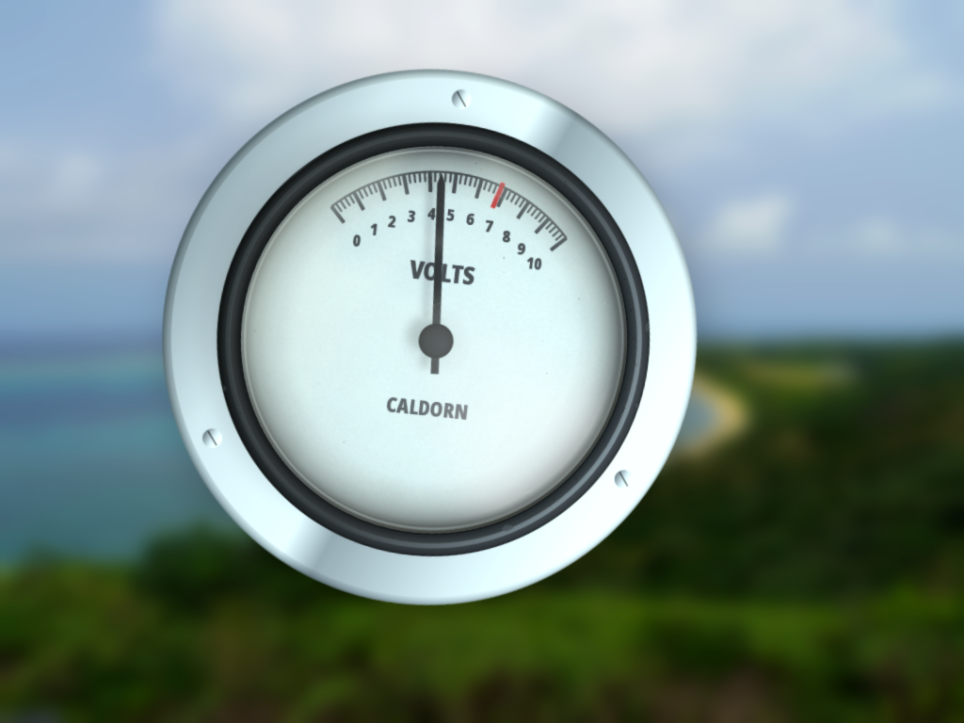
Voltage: 4.4 V
